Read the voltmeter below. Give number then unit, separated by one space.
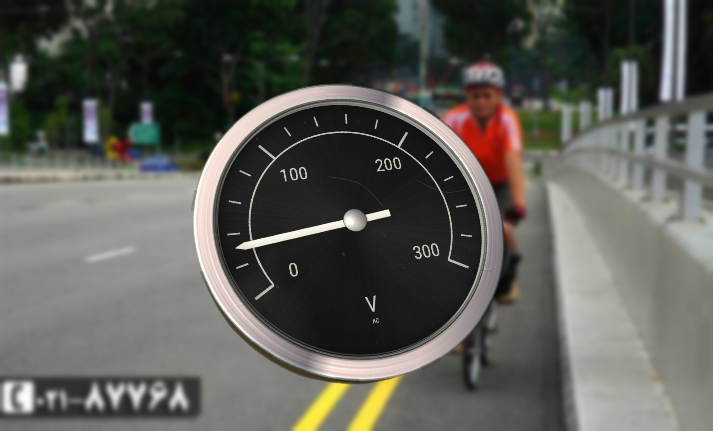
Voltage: 30 V
